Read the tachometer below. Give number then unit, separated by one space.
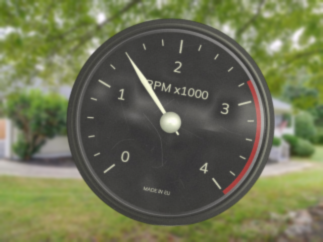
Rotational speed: 1400 rpm
